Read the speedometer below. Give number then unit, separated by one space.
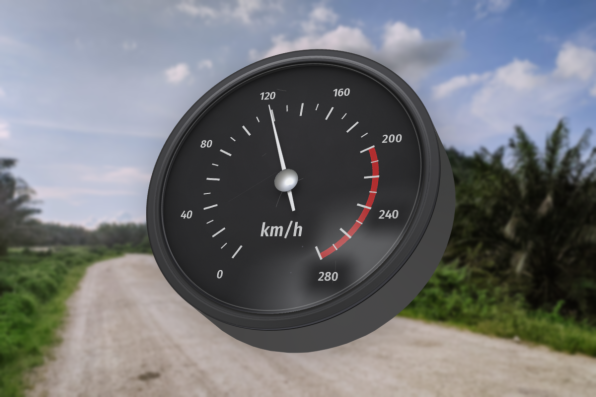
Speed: 120 km/h
